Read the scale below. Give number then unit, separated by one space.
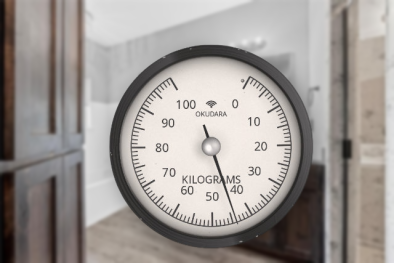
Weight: 44 kg
